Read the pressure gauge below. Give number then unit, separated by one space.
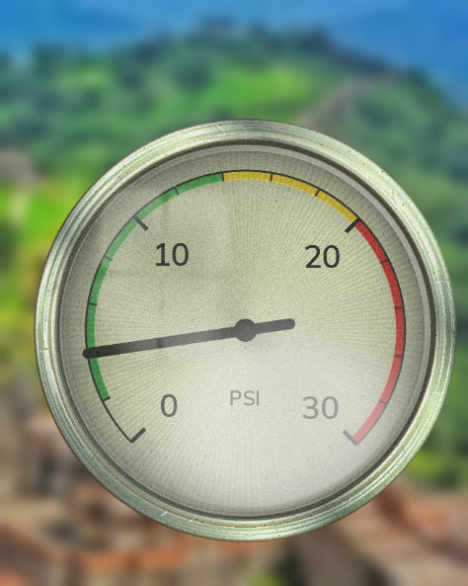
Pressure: 4 psi
